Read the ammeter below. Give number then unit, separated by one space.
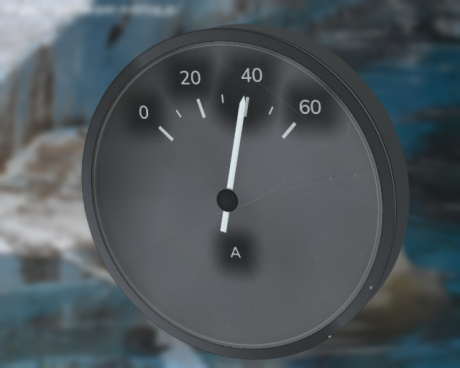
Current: 40 A
